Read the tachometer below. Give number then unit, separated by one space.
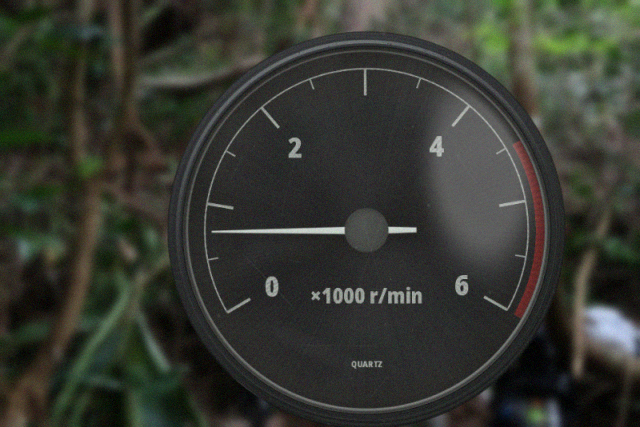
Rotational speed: 750 rpm
